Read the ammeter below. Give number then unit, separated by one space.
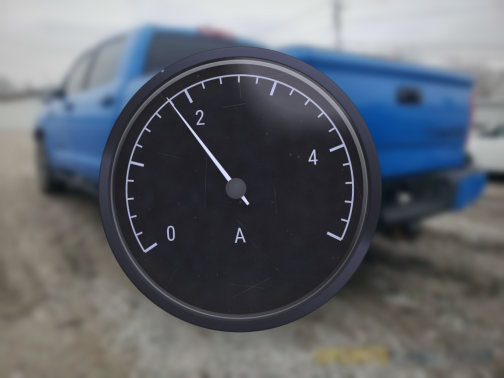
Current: 1.8 A
